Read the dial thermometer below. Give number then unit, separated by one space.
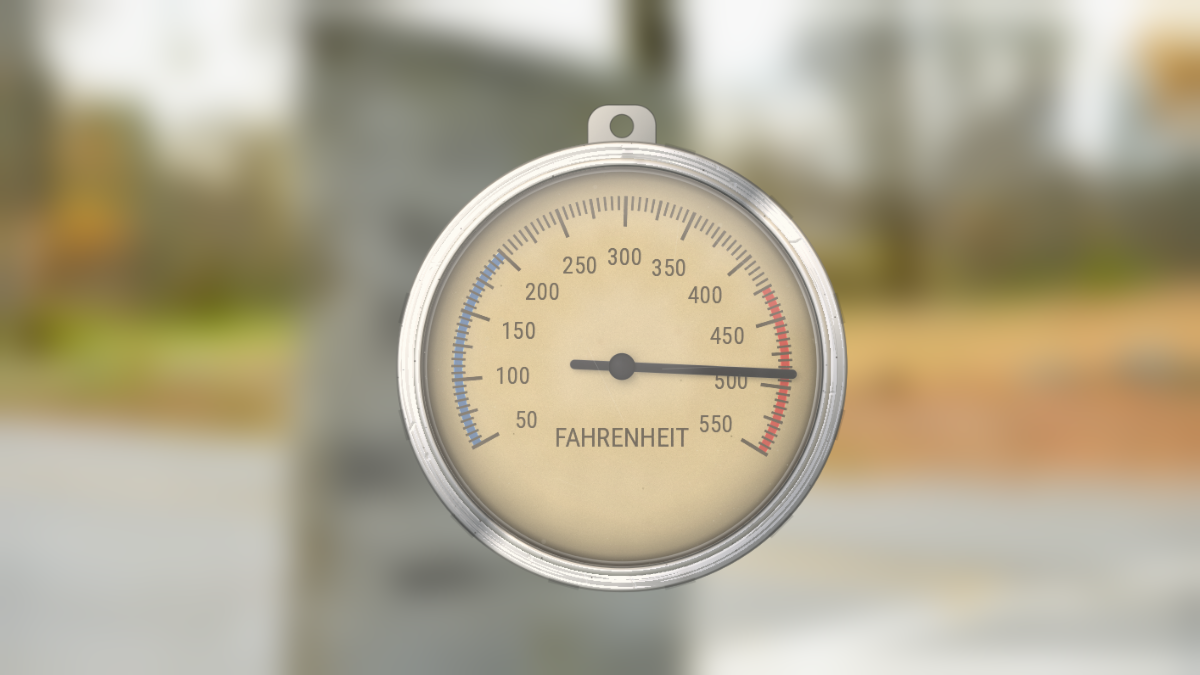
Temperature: 490 °F
